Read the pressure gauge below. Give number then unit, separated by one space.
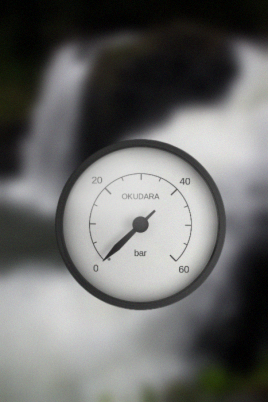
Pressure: 0 bar
